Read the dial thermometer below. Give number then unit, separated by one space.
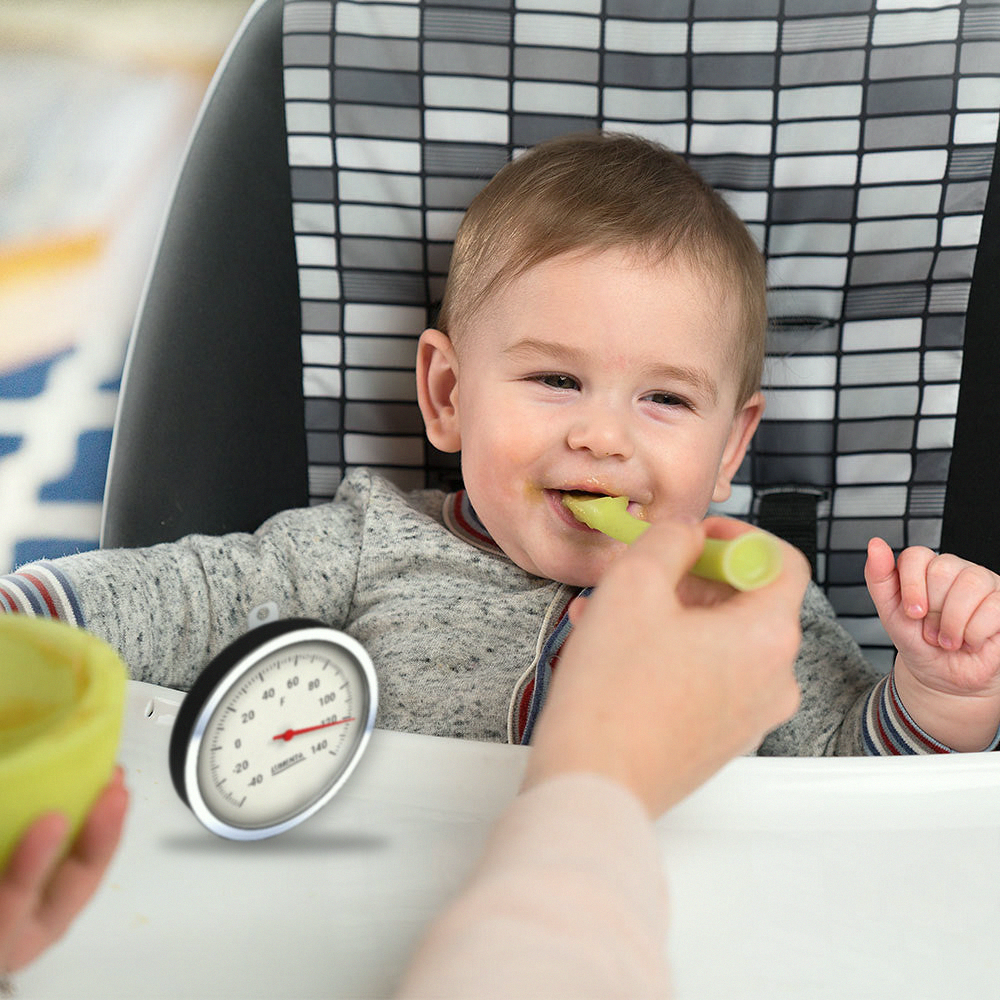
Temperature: 120 °F
